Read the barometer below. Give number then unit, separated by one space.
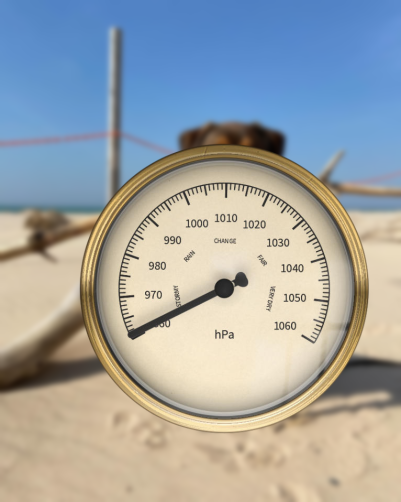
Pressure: 961 hPa
